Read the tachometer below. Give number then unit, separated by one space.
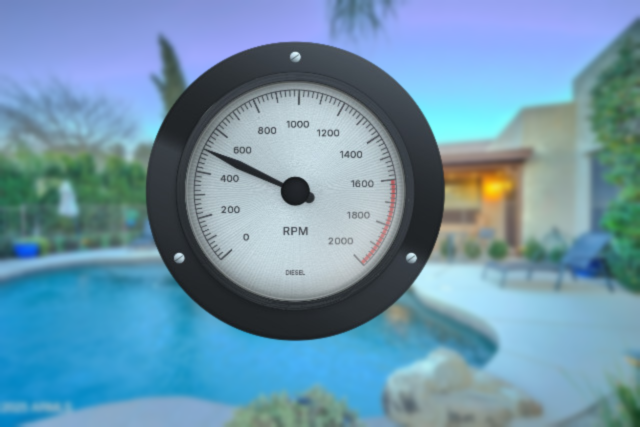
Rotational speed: 500 rpm
